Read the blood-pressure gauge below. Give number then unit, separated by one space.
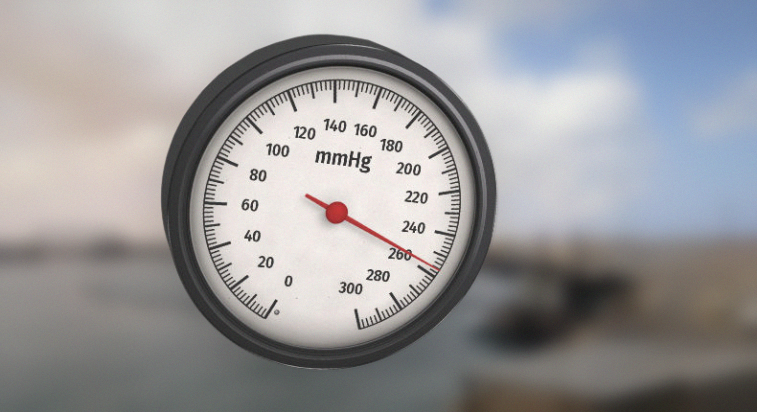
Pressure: 256 mmHg
